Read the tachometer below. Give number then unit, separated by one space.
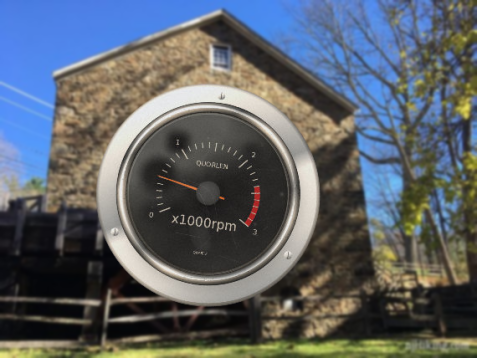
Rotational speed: 500 rpm
